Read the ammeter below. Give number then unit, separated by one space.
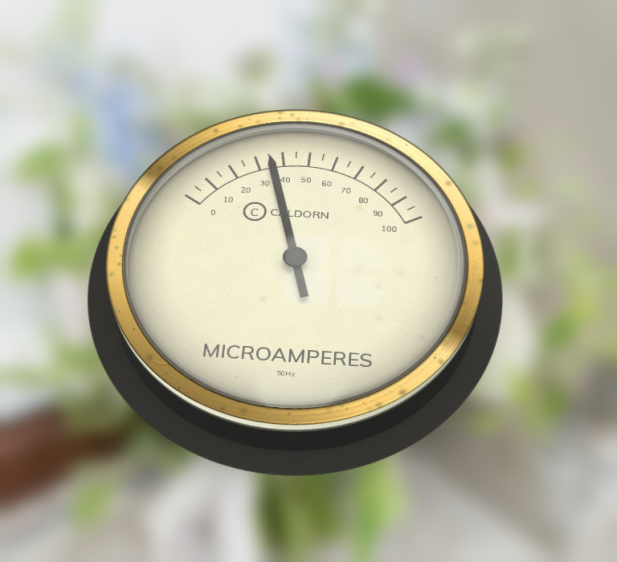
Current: 35 µA
